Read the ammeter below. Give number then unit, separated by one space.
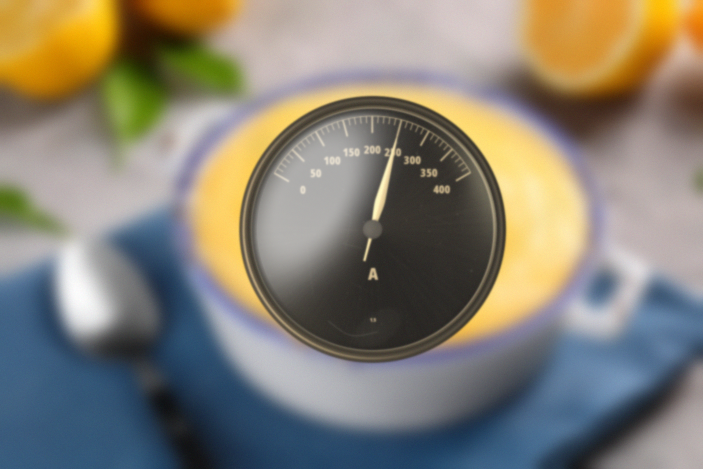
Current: 250 A
